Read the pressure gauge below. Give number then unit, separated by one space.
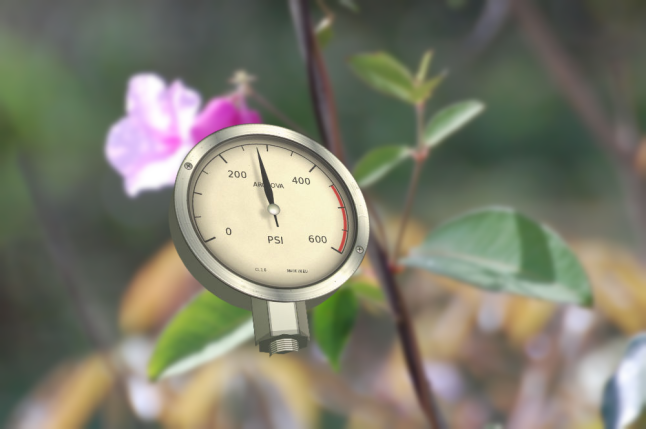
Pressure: 275 psi
